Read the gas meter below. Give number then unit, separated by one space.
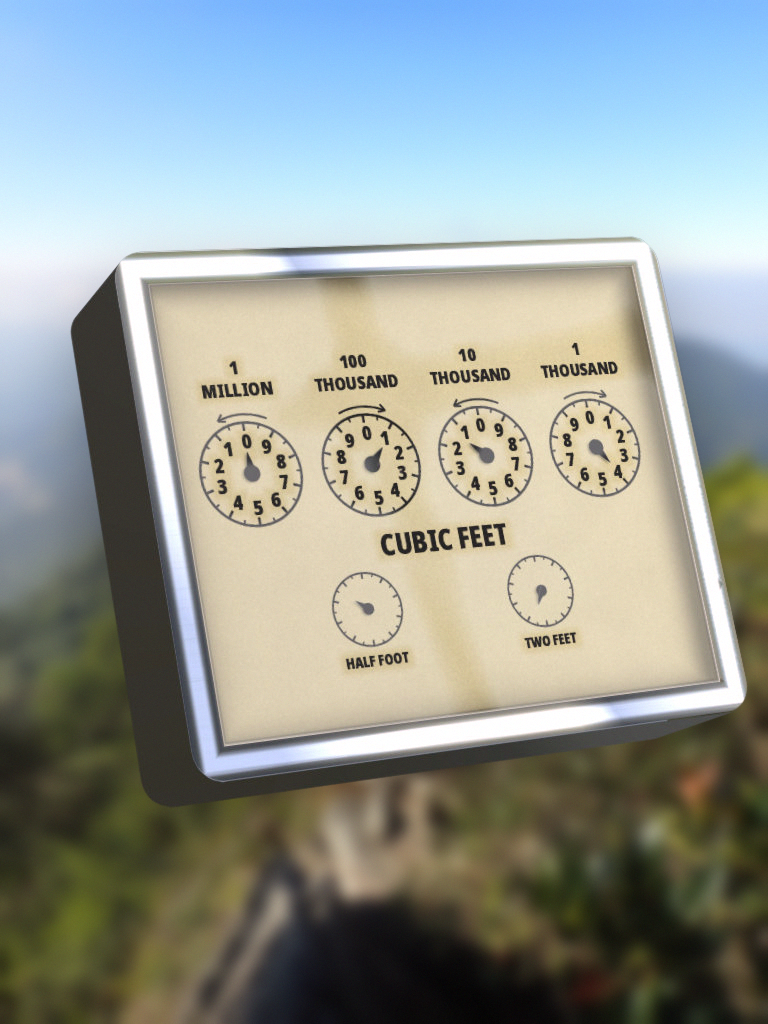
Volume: 11400 ft³
